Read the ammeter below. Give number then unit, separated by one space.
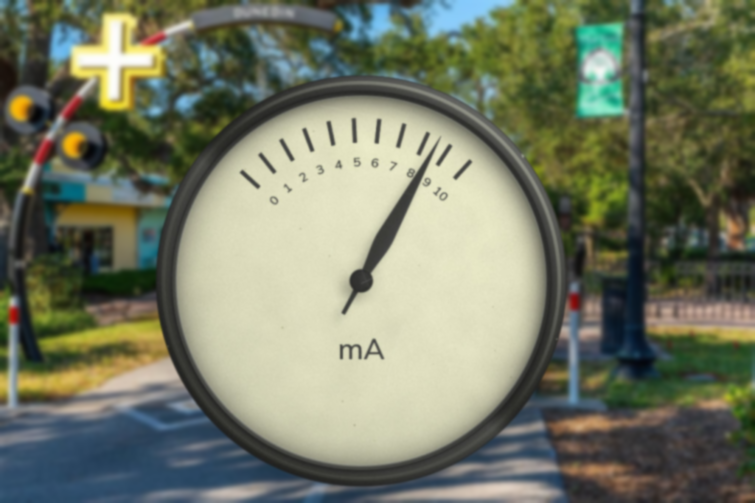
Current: 8.5 mA
